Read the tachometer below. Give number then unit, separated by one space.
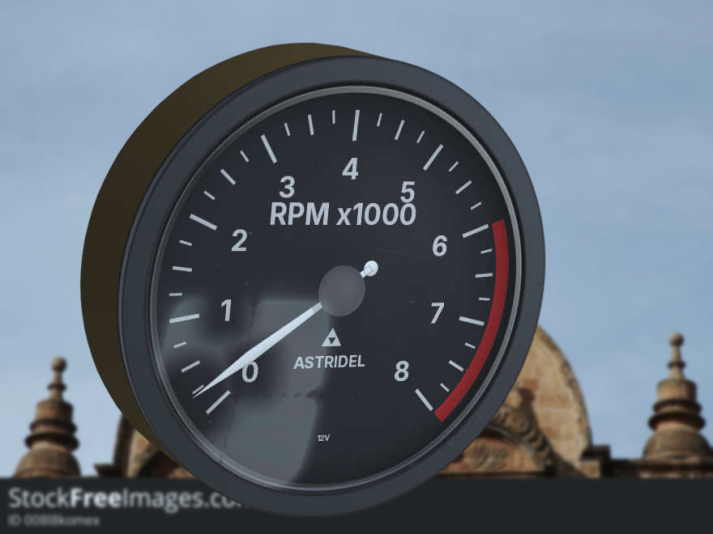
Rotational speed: 250 rpm
